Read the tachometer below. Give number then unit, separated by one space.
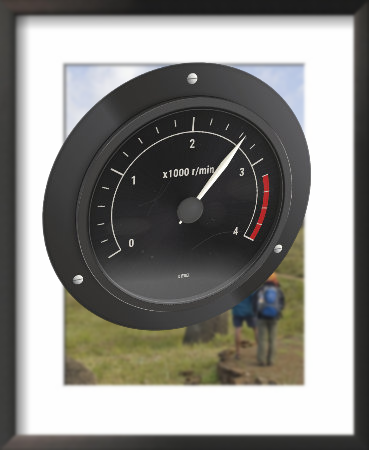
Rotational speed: 2600 rpm
